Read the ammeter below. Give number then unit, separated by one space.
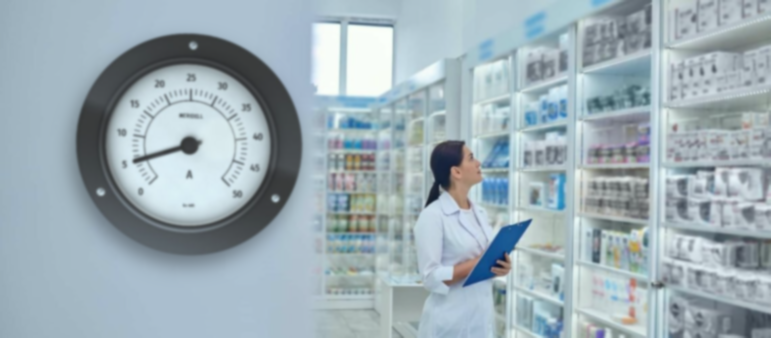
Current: 5 A
